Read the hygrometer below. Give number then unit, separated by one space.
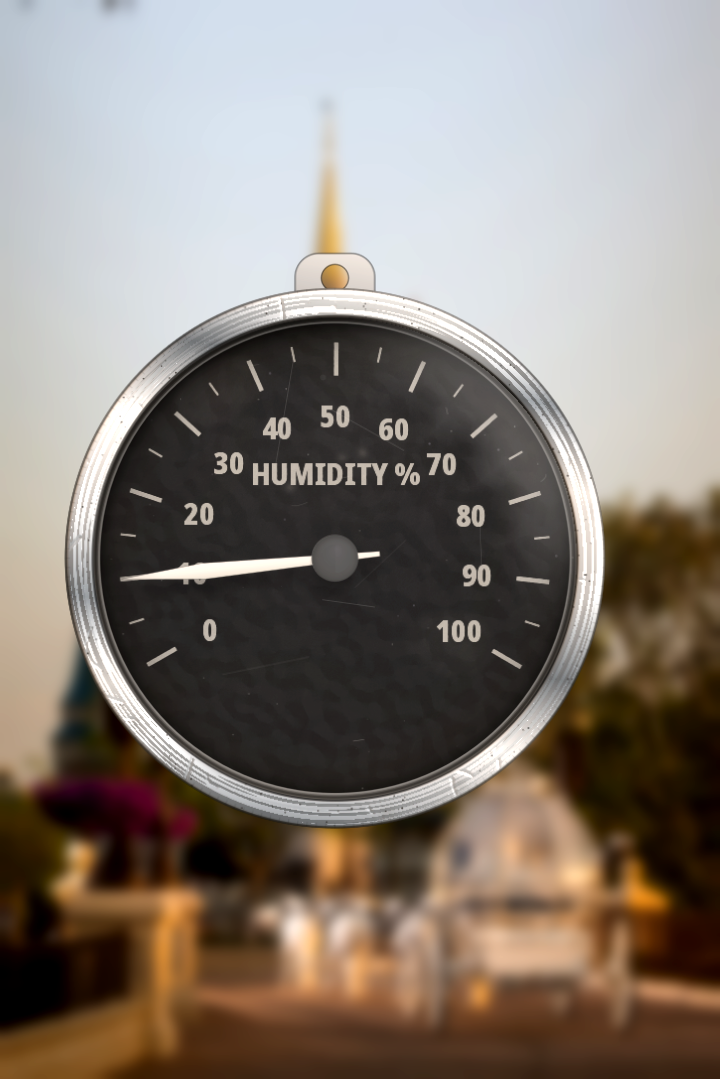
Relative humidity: 10 %
